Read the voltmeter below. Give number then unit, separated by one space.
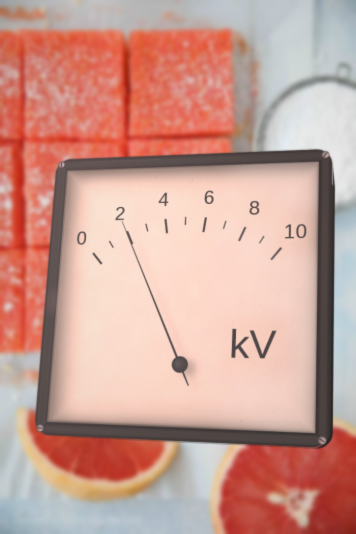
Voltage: 2 kV
